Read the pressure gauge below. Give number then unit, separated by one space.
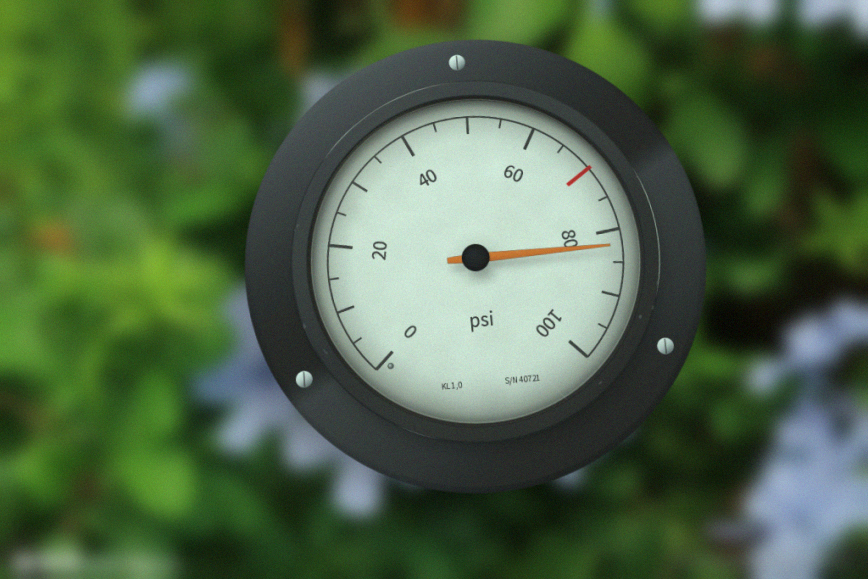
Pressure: 82.5 psi
